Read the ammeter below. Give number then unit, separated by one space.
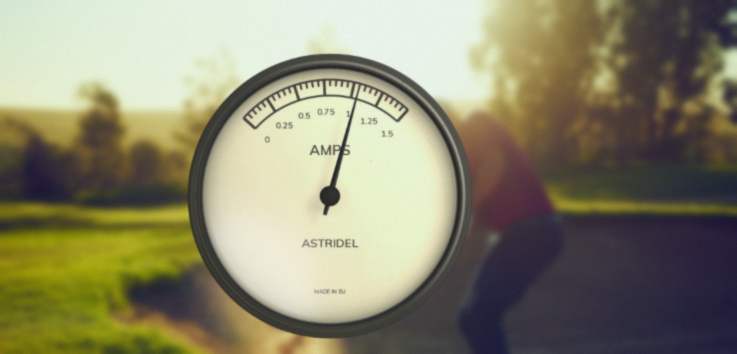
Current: 1.05 A
